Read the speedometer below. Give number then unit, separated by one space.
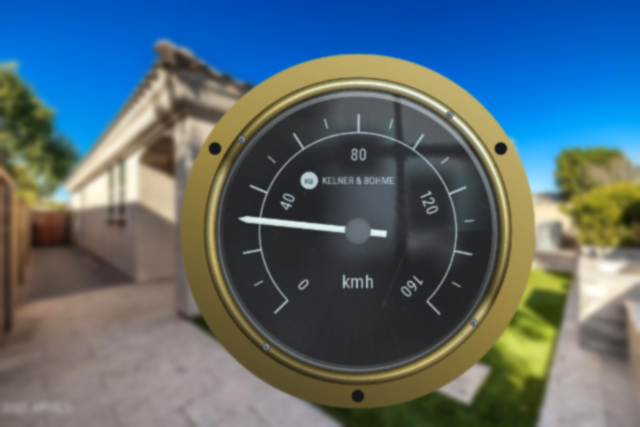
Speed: 30 km/h
